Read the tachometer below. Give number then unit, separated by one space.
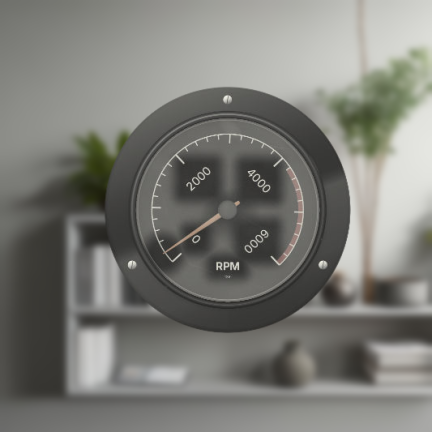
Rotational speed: 200 rpm
